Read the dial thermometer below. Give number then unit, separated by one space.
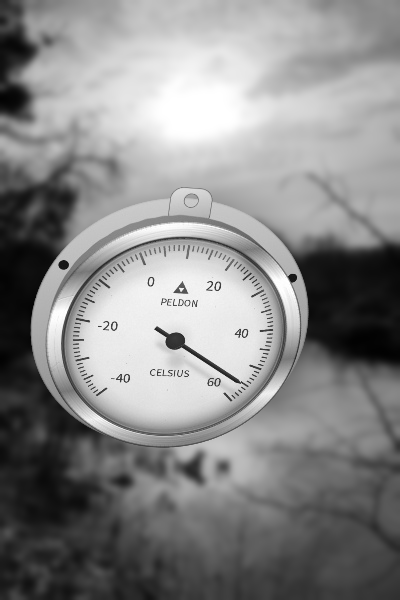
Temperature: 55 °C
